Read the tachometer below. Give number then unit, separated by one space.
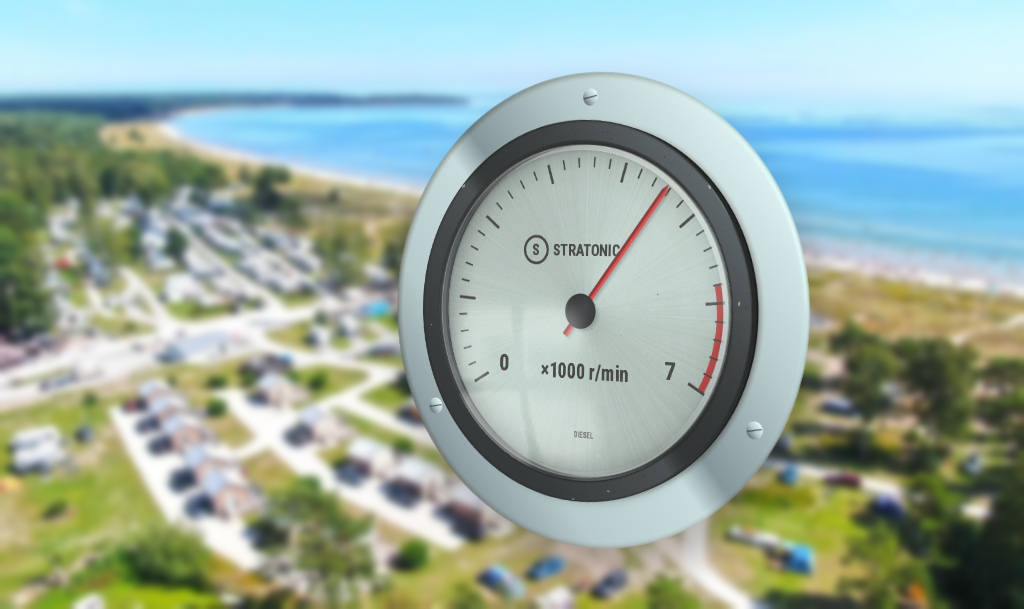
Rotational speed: 4600 rpm
